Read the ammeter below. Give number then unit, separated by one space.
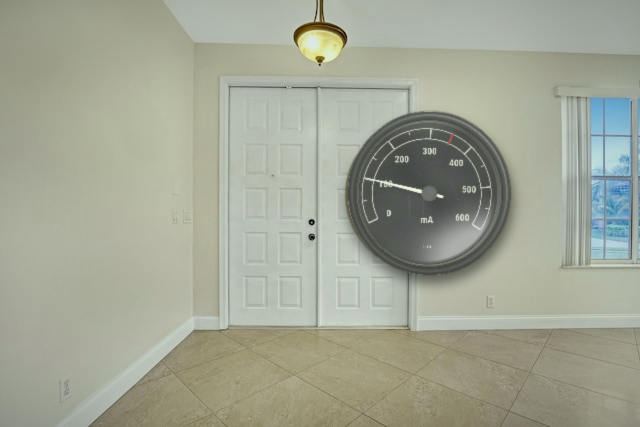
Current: 100 mA
